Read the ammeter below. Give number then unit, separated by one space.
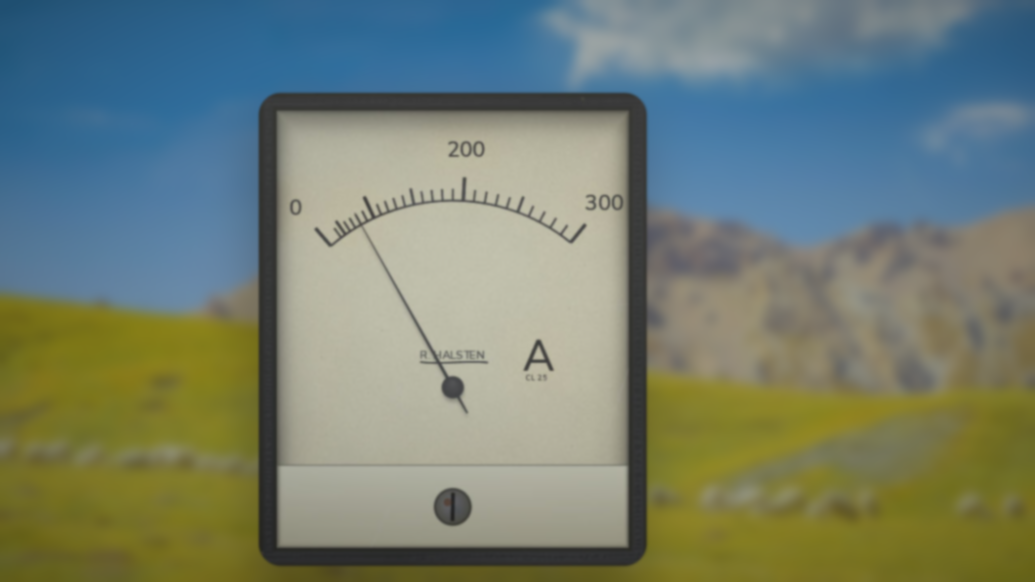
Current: 80 A
